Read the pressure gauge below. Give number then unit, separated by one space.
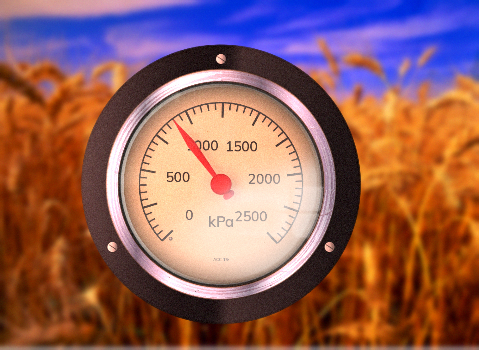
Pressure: 900 kPa
